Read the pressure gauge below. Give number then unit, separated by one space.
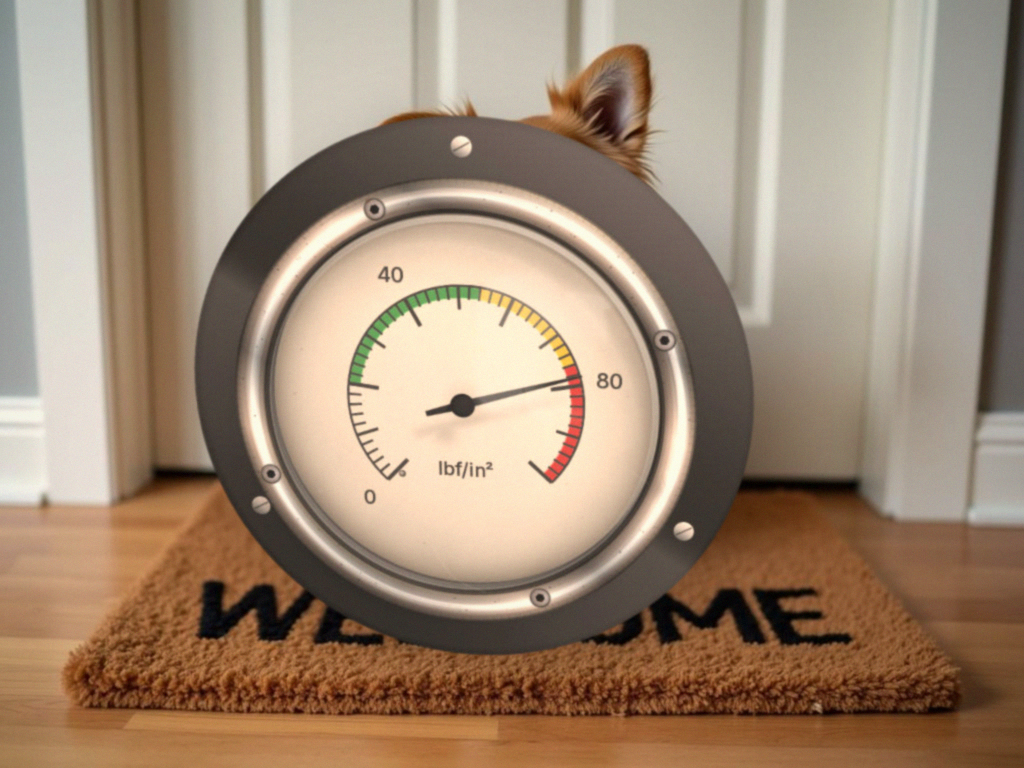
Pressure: 78 psi
